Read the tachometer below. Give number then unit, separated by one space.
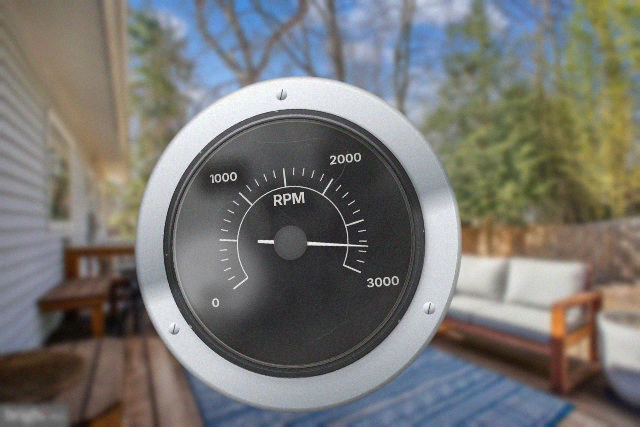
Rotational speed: 2750 rpm
